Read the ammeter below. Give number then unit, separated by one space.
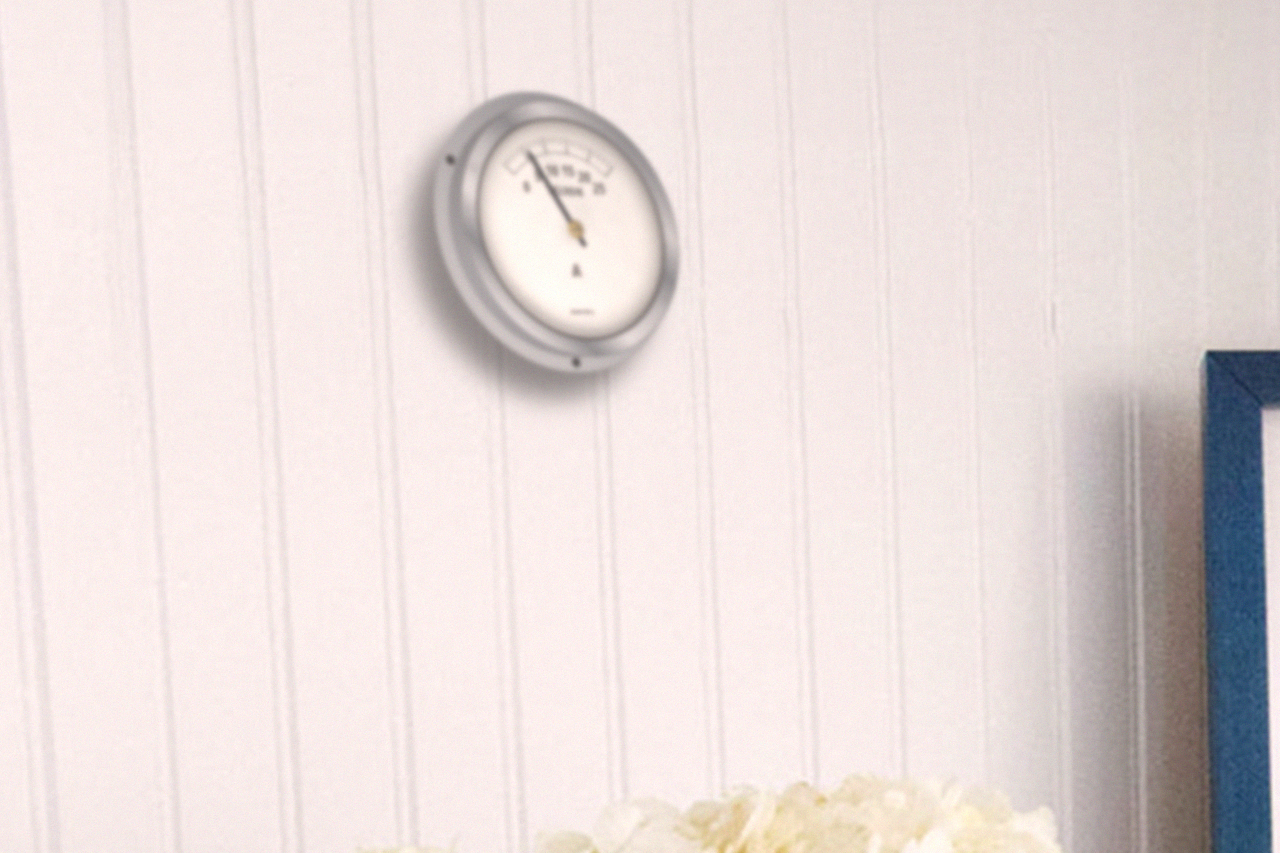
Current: 5 A
